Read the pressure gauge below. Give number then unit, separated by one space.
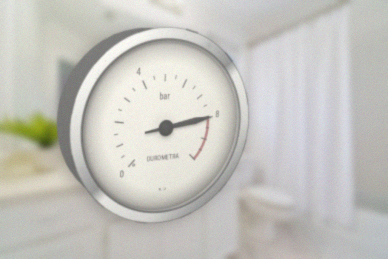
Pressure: 8 bar
